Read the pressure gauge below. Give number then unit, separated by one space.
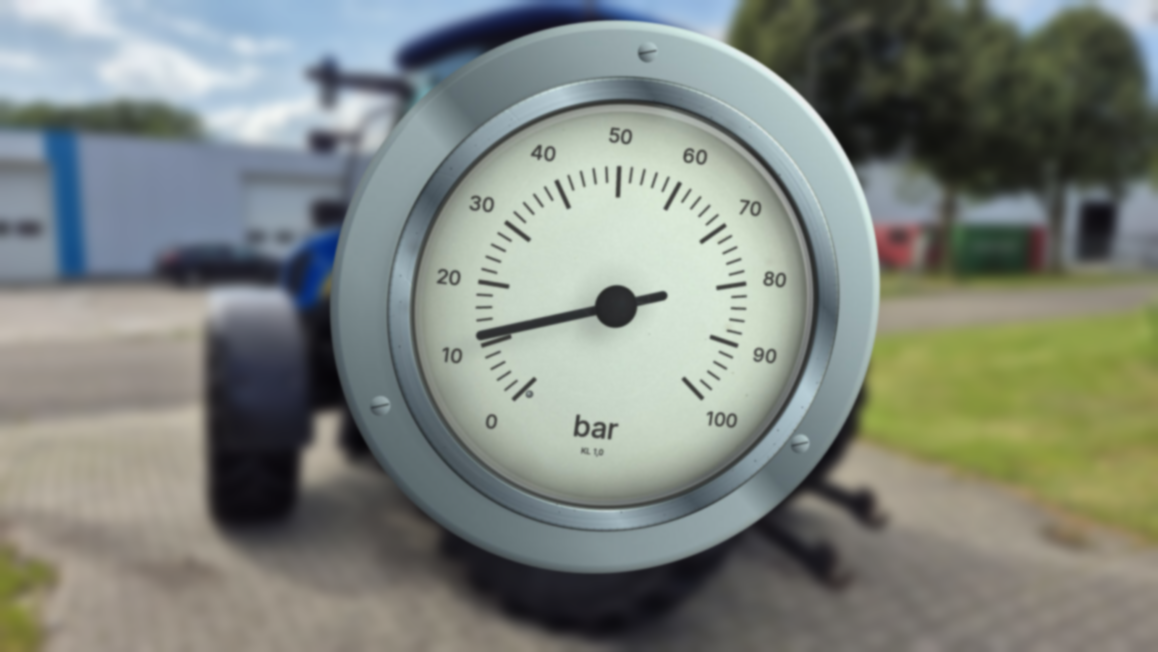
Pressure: 12 bar
